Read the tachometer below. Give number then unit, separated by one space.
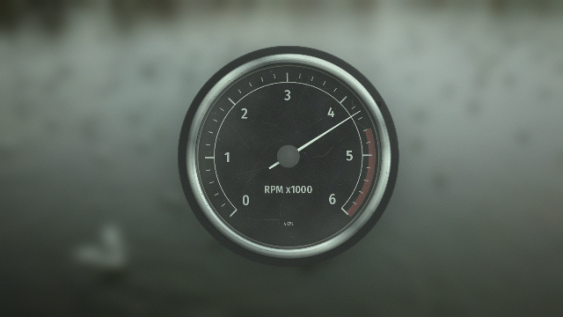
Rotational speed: 4300 rpm
